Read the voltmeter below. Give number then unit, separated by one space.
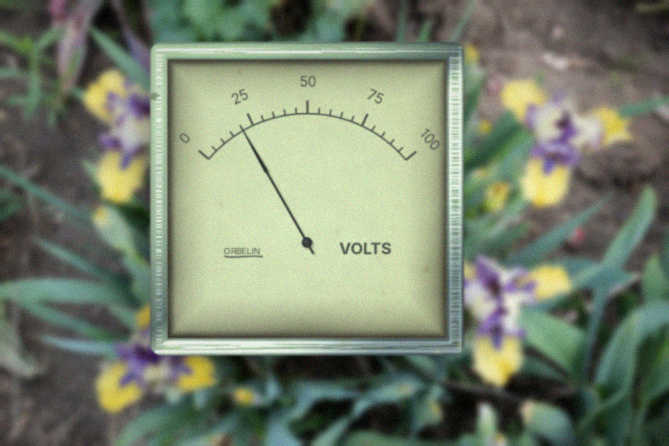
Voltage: 20 V
